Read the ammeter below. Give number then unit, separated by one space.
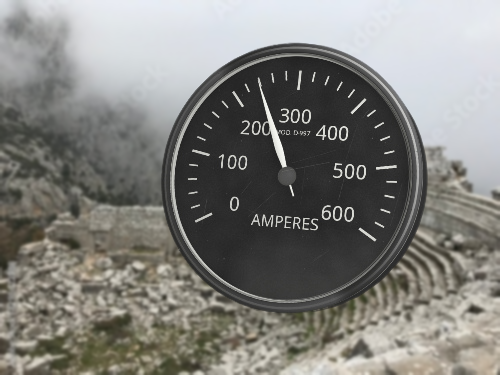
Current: 240 A
